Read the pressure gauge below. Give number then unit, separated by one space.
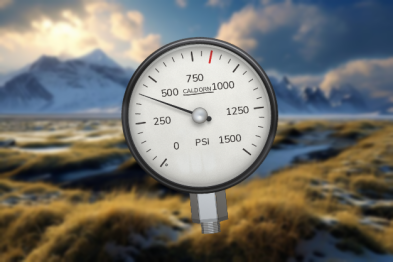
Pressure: 400 psi
